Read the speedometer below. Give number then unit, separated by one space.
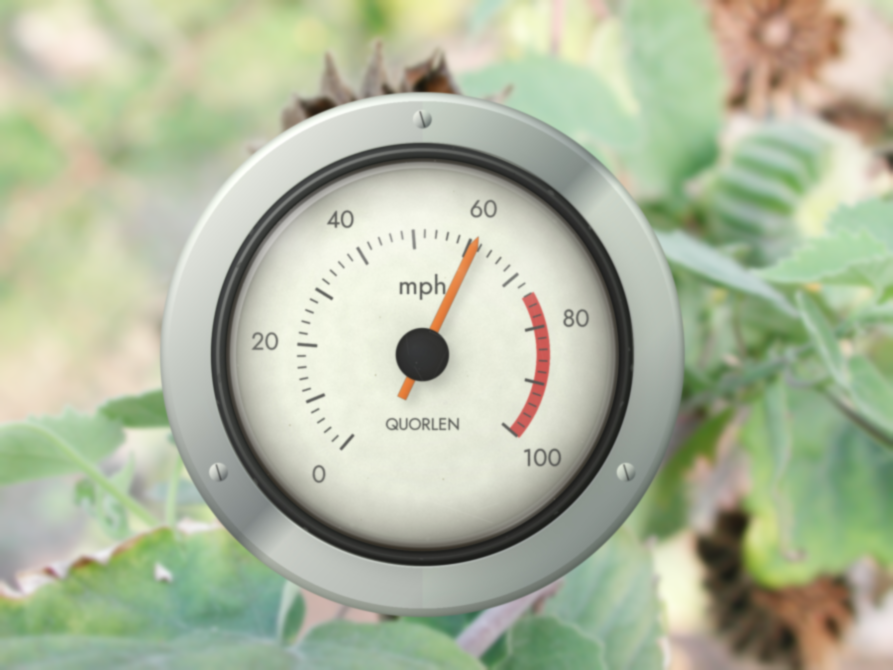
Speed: 61 mph
